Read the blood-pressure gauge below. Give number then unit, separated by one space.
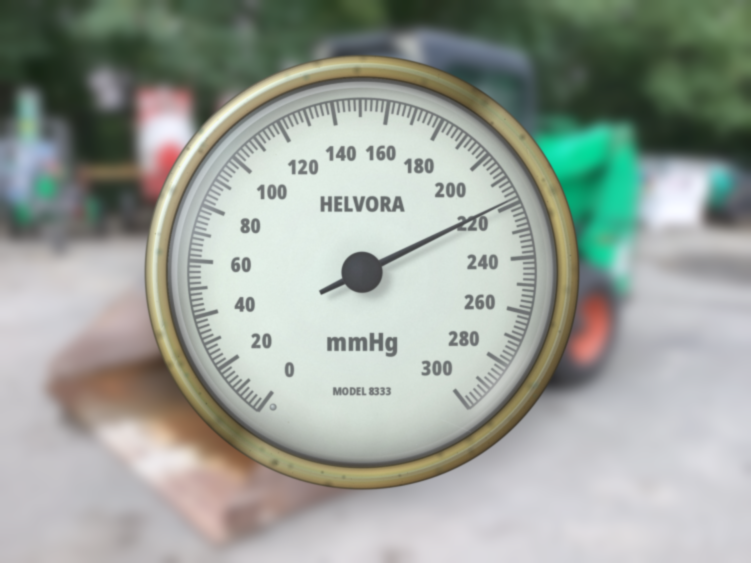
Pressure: 218 mmHg
